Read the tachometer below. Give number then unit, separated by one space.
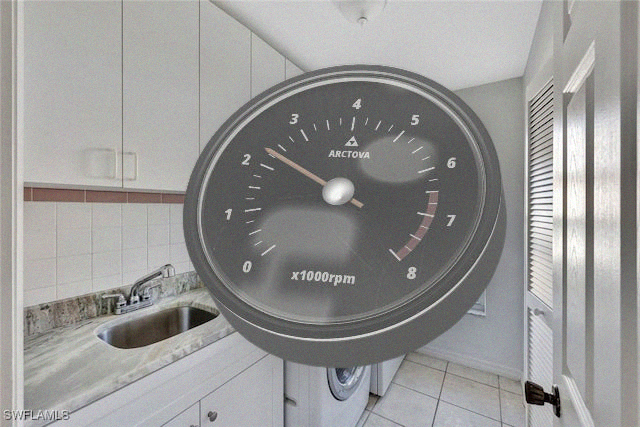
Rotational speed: 2250 rpm
